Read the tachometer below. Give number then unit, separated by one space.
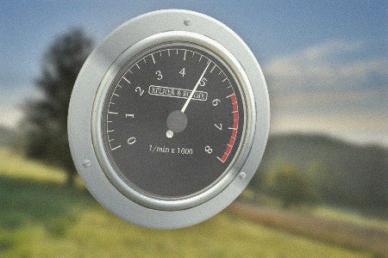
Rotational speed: 4750 rpm
